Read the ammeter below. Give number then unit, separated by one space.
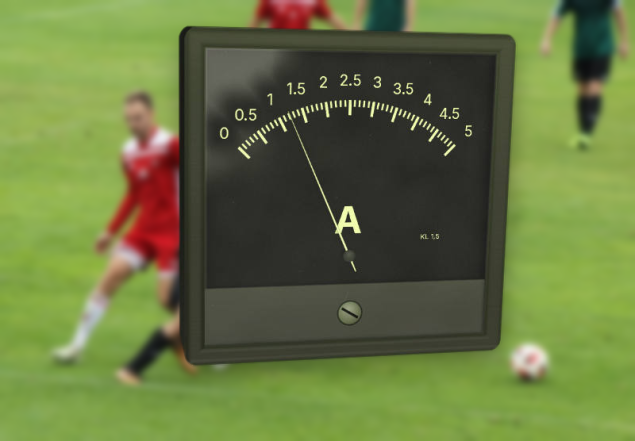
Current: 1.2 A
